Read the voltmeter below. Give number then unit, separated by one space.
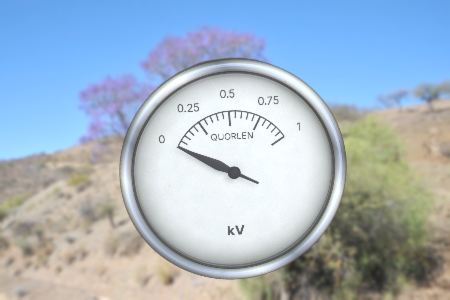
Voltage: 0 kV
